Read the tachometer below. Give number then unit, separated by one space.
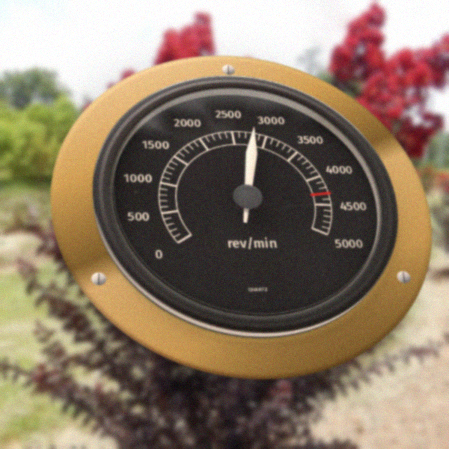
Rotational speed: 2800 rpm
